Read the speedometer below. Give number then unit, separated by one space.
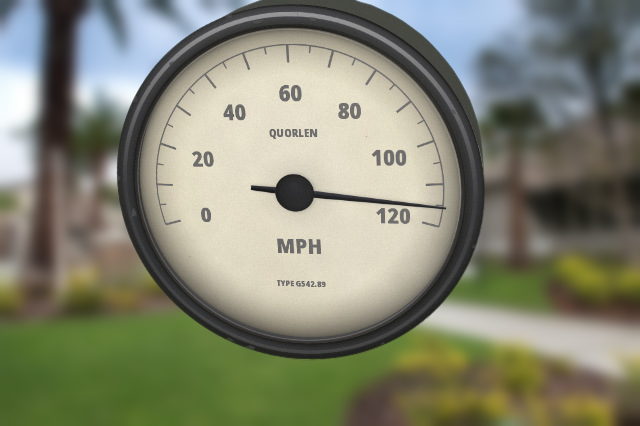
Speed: 115 mph
